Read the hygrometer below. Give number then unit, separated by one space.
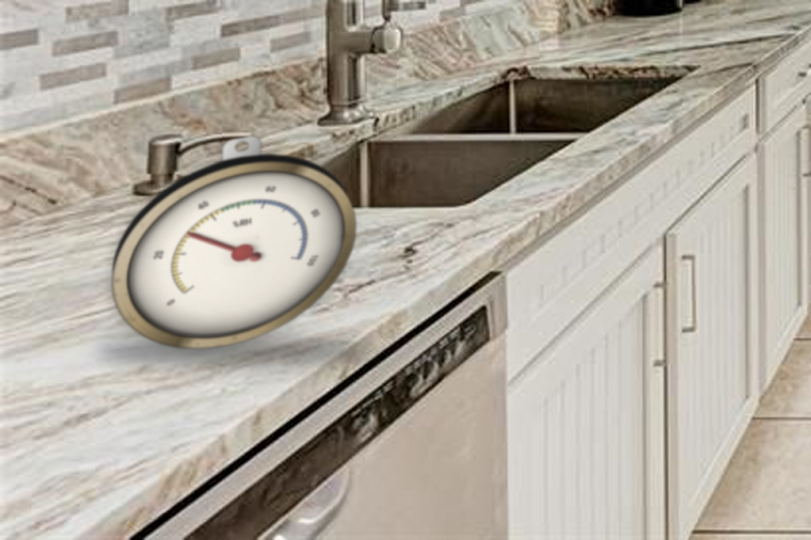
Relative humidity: 30 %
